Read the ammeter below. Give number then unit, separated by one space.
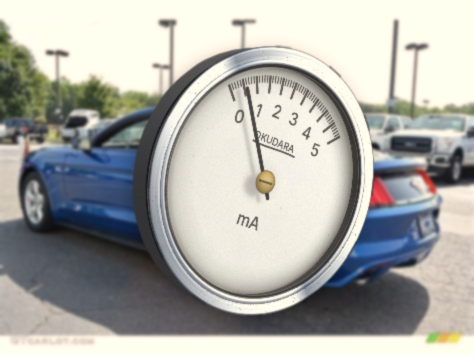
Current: 0.5 mA
